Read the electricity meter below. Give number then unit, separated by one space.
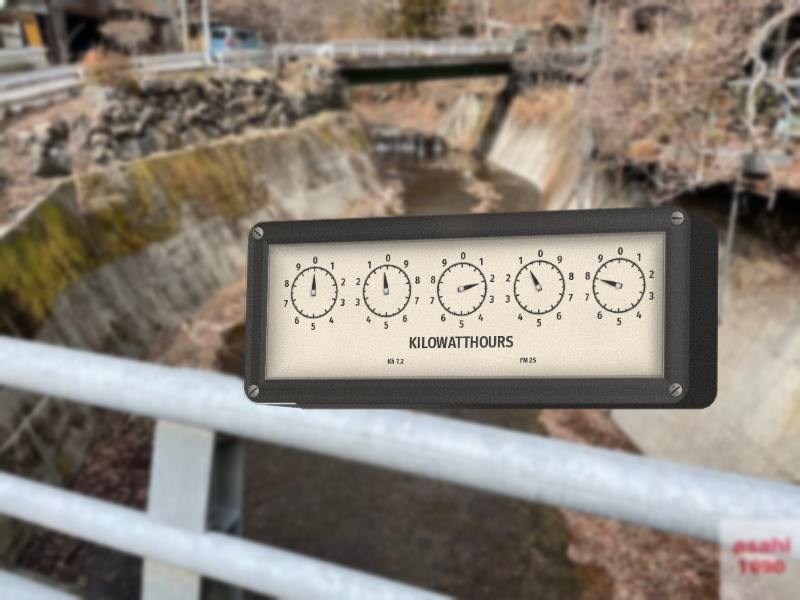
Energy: 208 kWh
